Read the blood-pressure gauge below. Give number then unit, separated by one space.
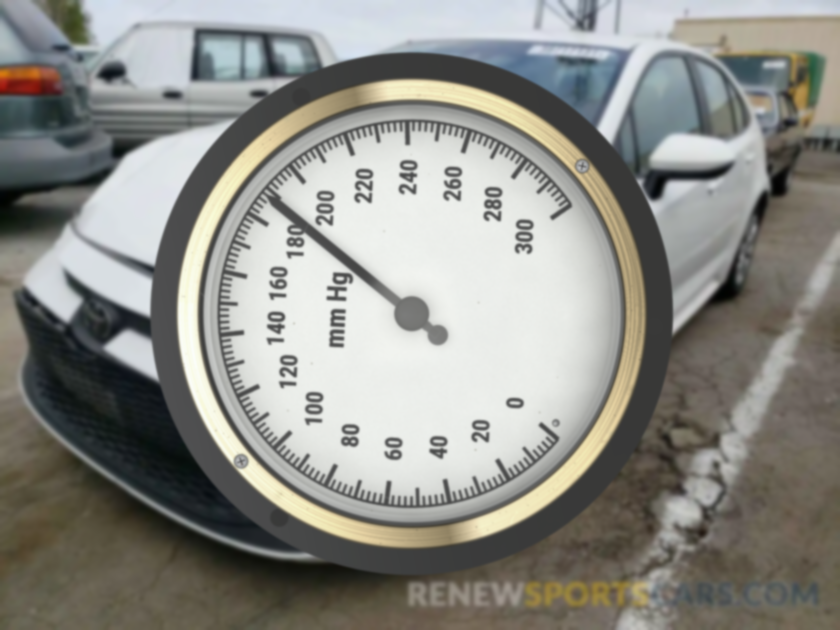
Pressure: 188 mmHg
